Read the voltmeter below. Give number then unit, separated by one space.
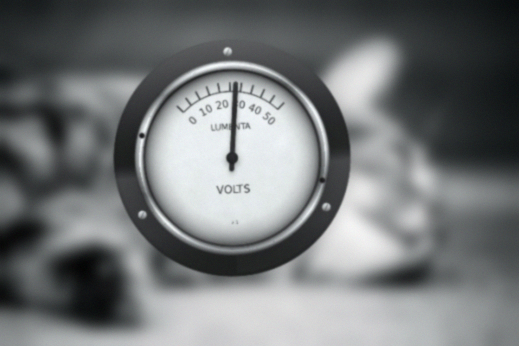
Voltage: 27.5 V
